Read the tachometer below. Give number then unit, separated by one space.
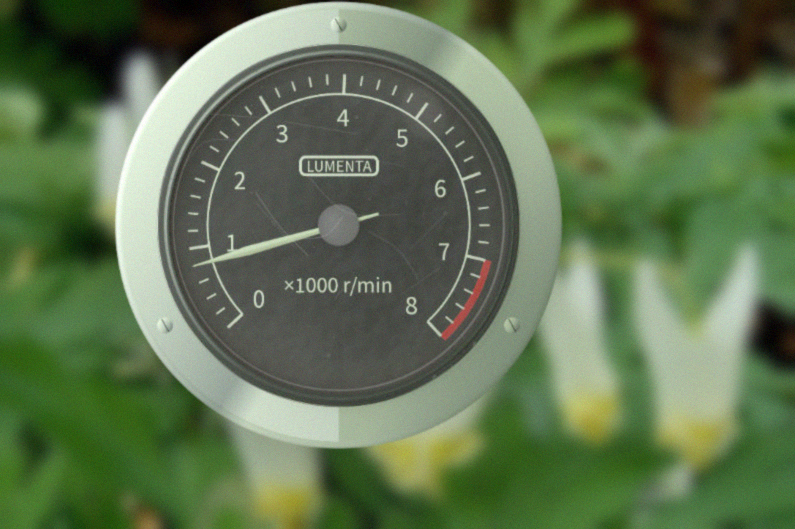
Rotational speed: 800 rpm
